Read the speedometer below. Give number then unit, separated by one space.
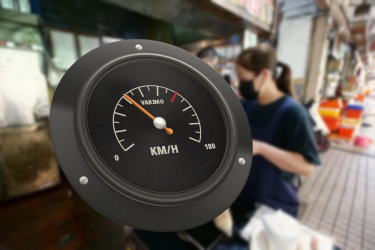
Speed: 60 km/h
